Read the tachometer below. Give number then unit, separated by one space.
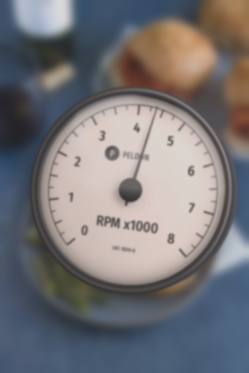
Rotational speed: 4375 rpm
